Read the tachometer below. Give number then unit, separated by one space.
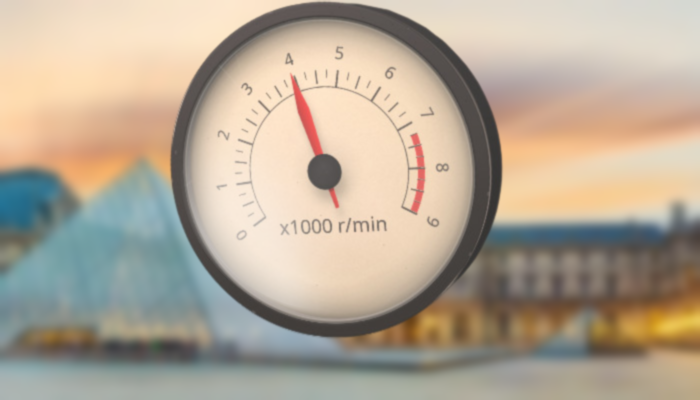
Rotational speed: 4000 rpm
